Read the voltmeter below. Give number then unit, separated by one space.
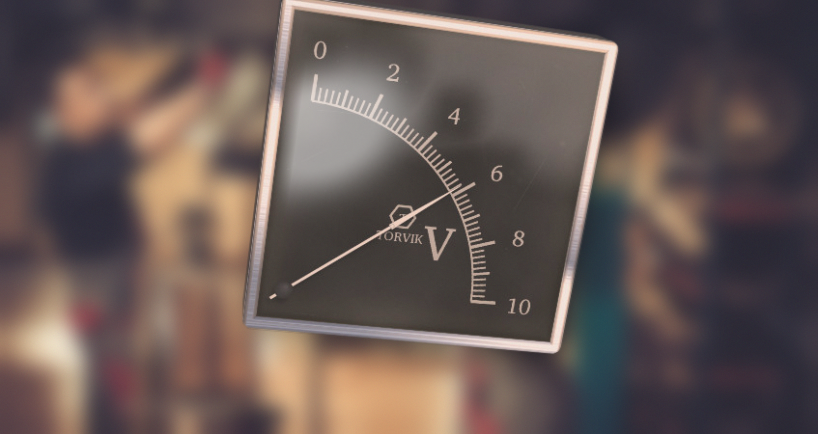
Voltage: 5.8 V
